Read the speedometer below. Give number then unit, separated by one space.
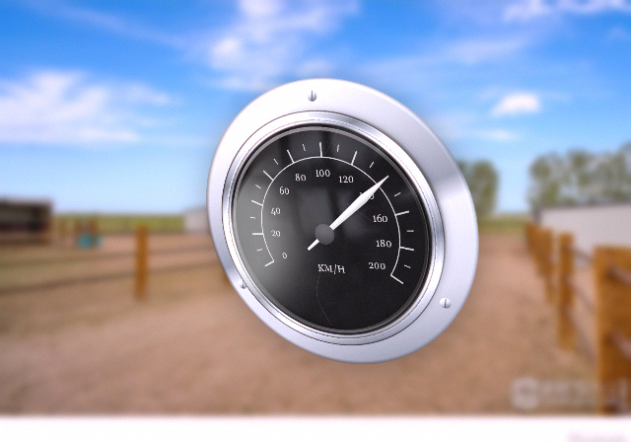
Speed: 140 km/h
